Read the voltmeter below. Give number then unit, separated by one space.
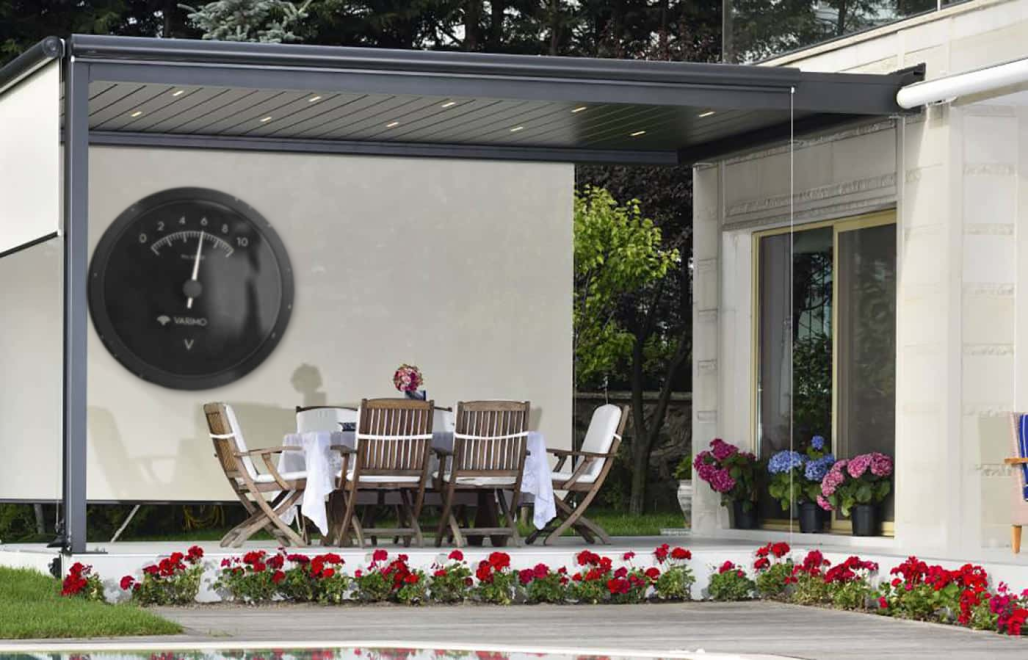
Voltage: 6 V
